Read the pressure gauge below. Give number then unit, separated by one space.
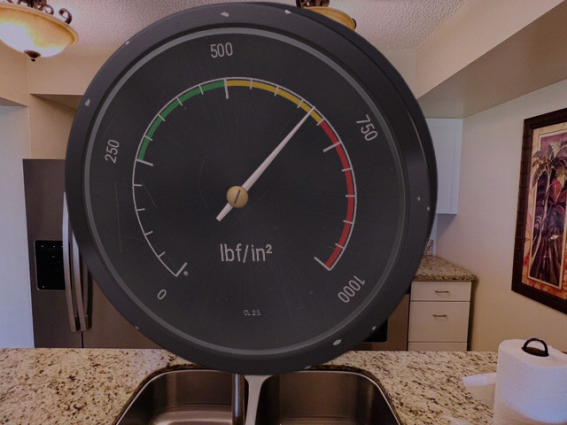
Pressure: 675 psi
